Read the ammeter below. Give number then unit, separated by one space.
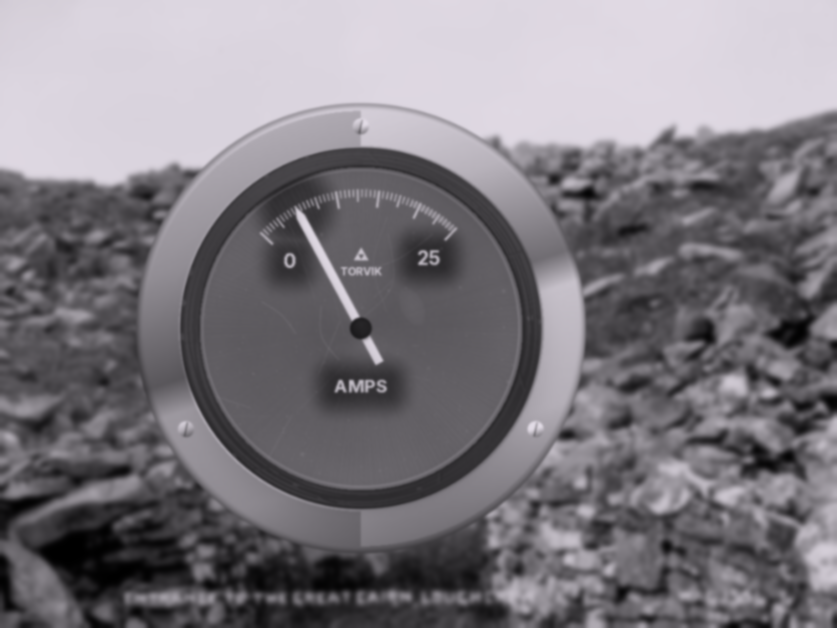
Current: 5 A
